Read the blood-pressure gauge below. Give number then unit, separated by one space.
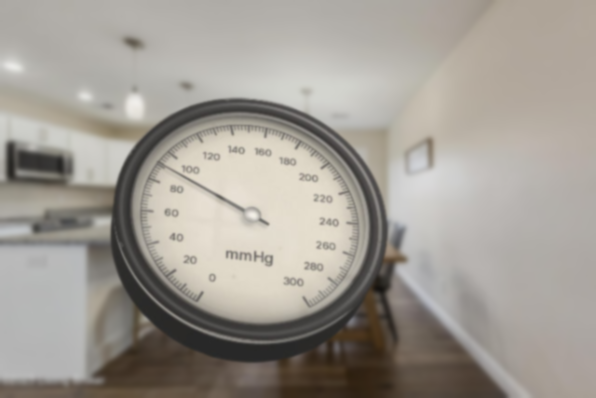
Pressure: 90 mmHg
